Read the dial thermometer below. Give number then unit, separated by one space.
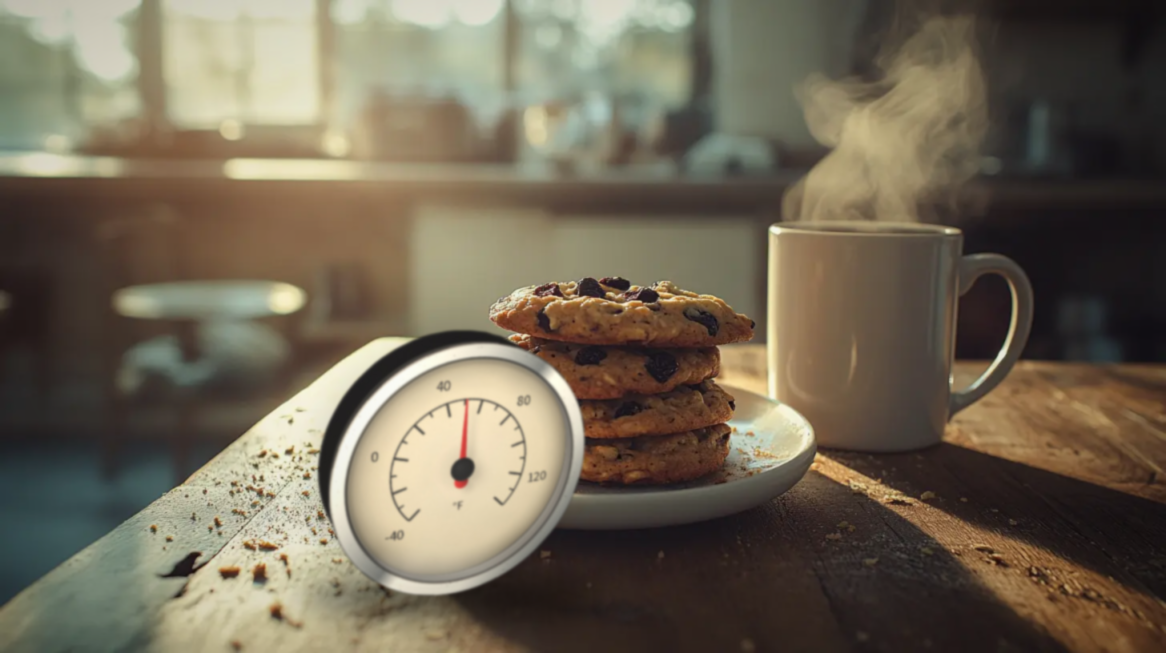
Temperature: 50 °F
